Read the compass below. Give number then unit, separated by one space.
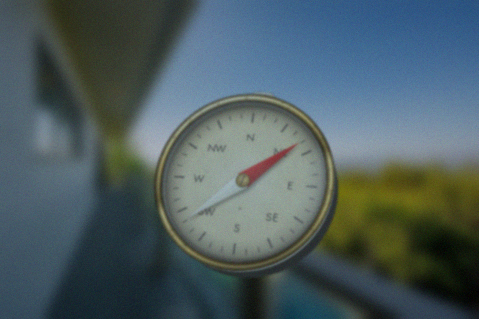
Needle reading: 50 °
